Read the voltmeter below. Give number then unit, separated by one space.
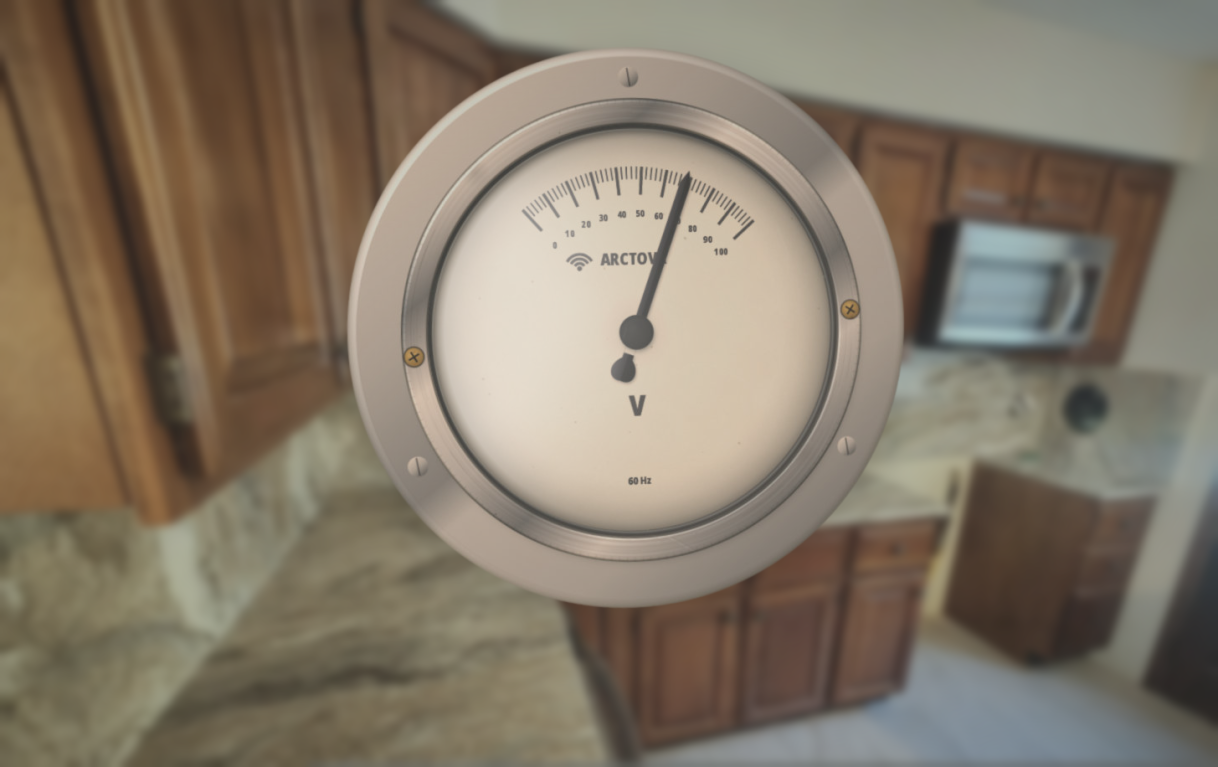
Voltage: 68 V
